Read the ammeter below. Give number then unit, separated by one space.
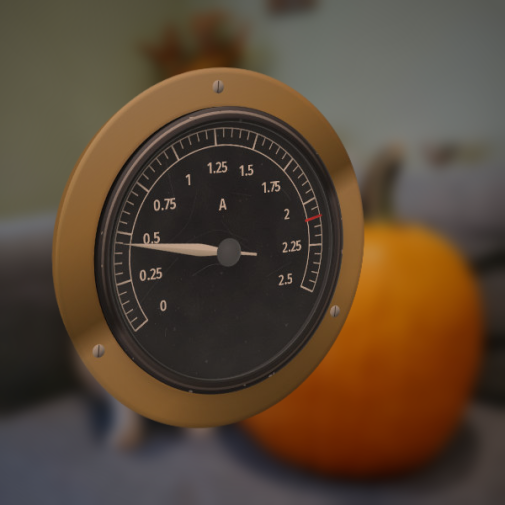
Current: 0.45 A
